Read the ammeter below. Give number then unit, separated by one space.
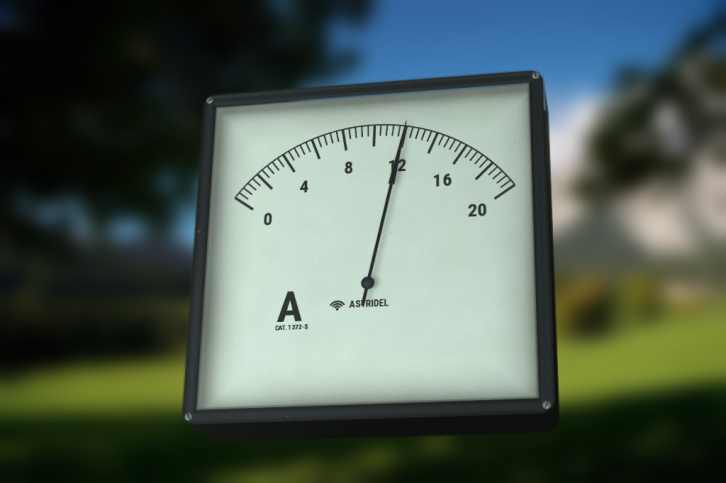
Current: 12 A
